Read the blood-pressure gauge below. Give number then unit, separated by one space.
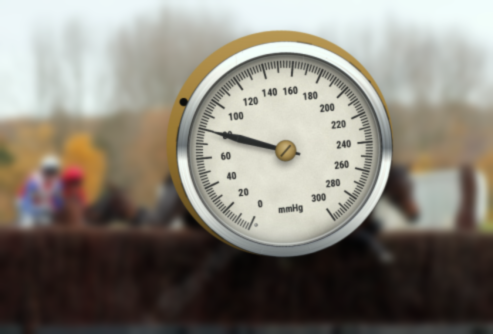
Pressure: 80 mmHg
